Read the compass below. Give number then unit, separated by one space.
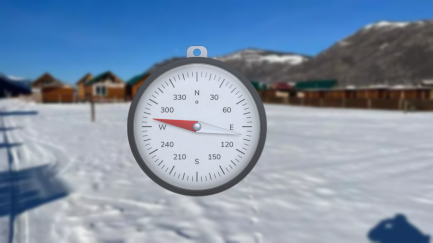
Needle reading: 280 °
